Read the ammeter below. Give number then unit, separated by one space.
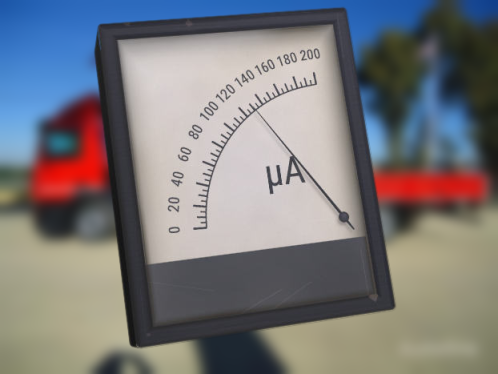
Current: 130 µA
